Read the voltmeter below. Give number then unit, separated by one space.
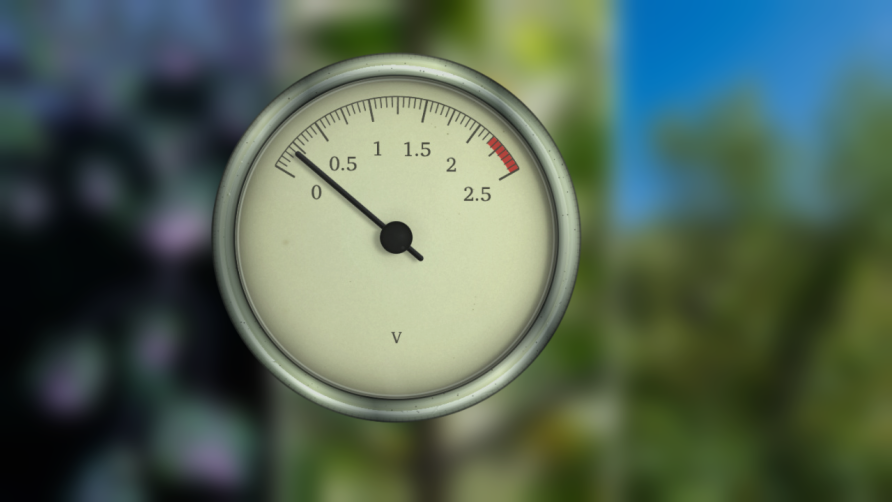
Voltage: 0.2 V
